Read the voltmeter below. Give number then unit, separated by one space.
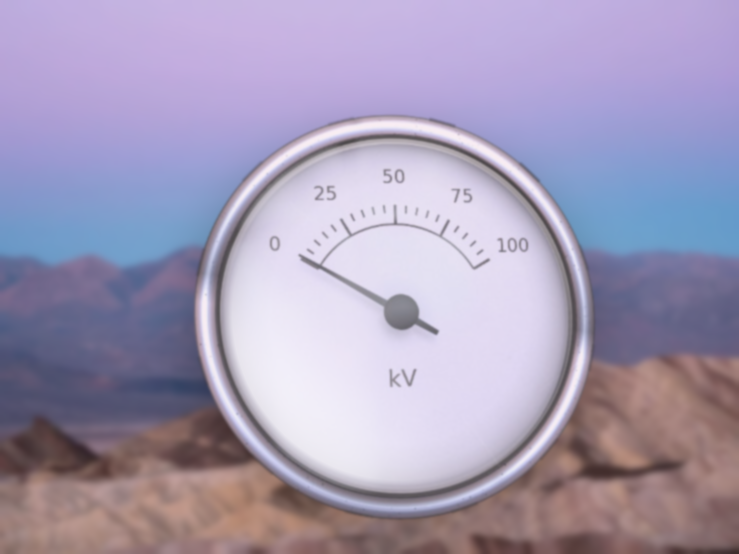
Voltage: 0 kV
